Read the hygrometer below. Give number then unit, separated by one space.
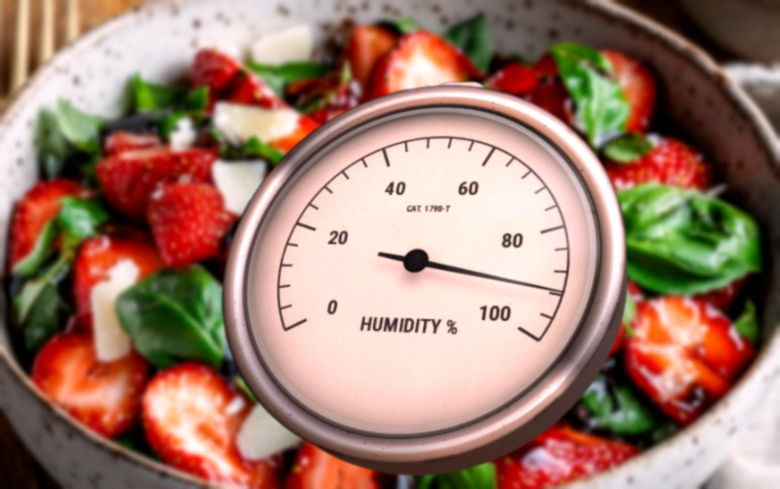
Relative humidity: 92 %
